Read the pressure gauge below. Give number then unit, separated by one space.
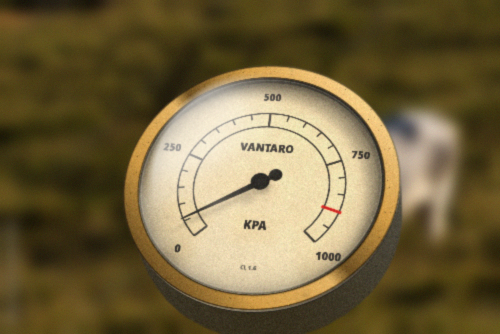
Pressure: 50 kPa
